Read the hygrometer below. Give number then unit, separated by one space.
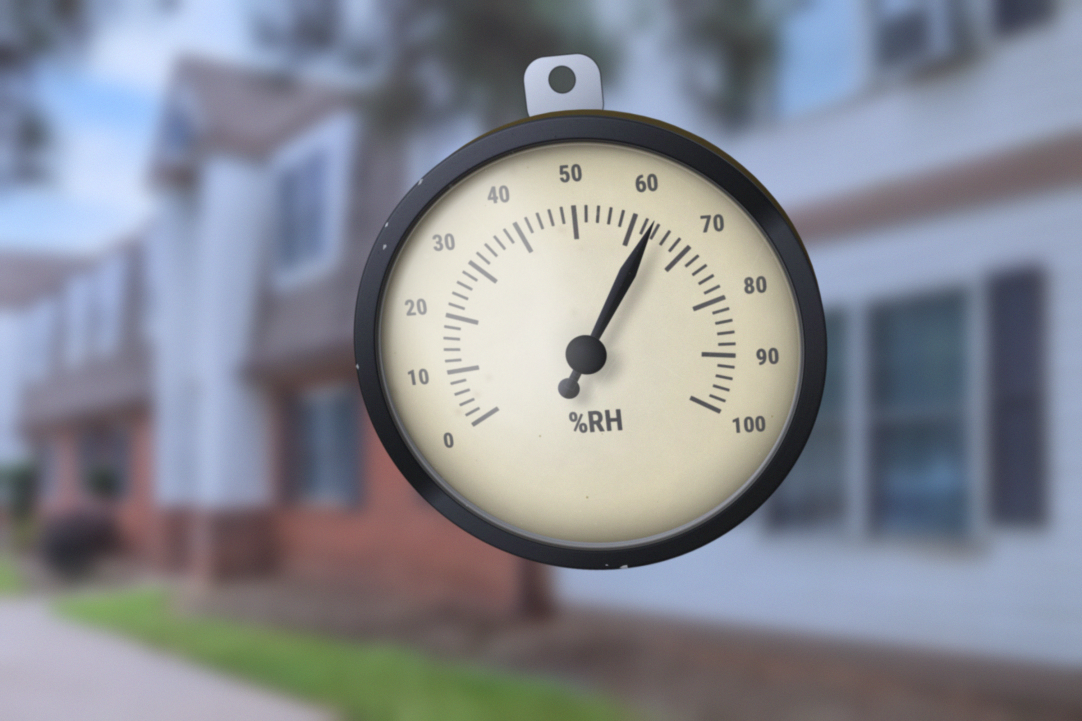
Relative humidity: 63 %
